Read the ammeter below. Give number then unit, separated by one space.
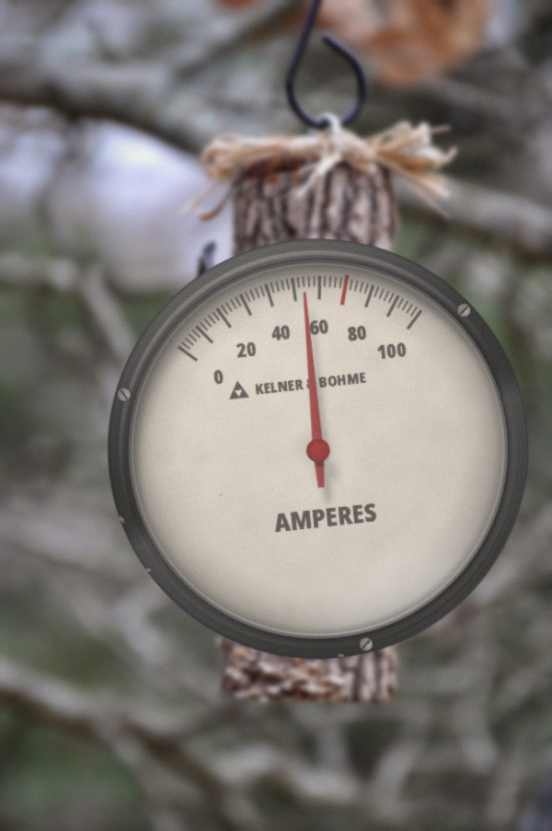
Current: 54 A
